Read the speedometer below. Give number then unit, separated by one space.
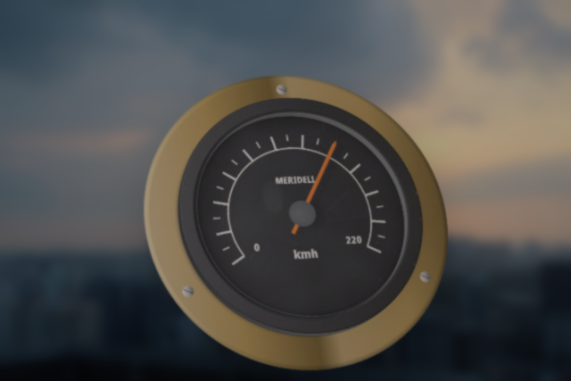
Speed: 140 km/h
